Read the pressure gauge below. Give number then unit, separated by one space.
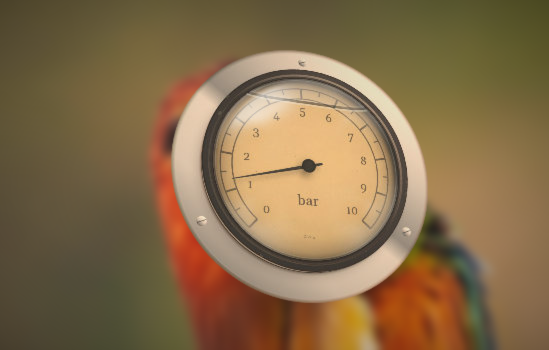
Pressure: 1.25 bar
